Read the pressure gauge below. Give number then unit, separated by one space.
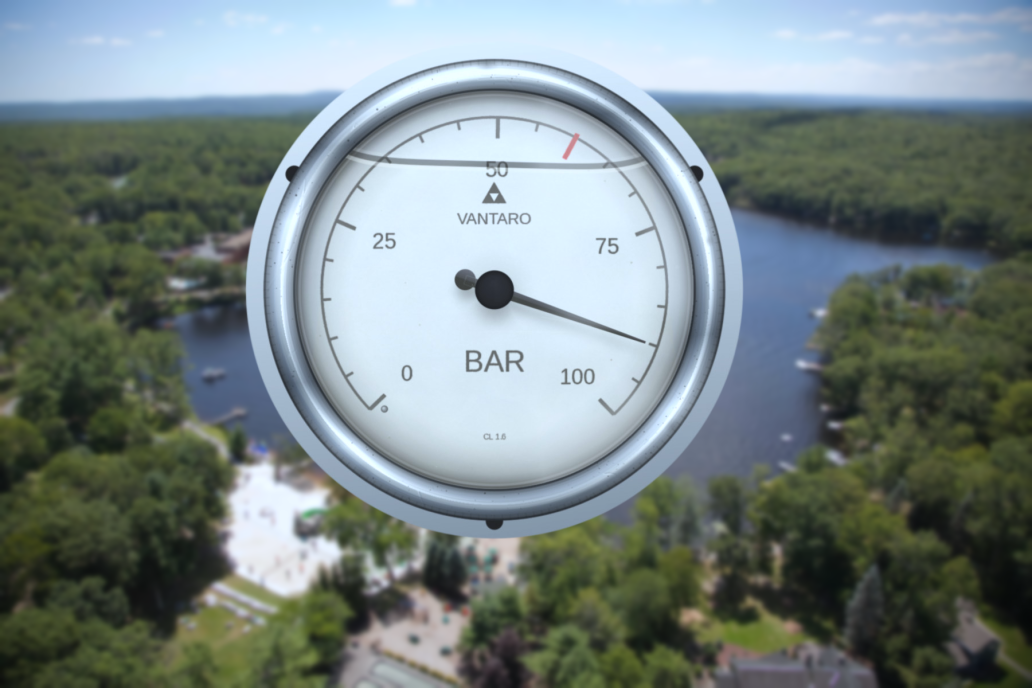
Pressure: 90 bar
